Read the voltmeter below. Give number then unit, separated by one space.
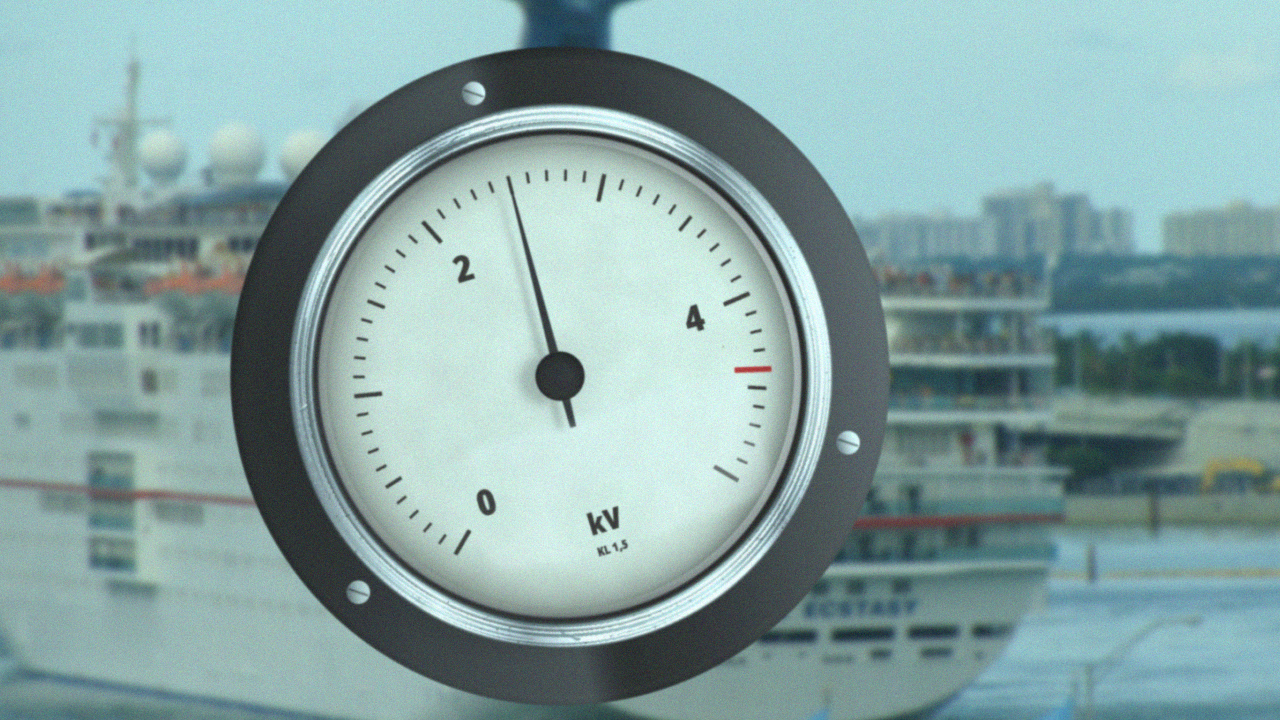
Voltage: 2.5 kV
